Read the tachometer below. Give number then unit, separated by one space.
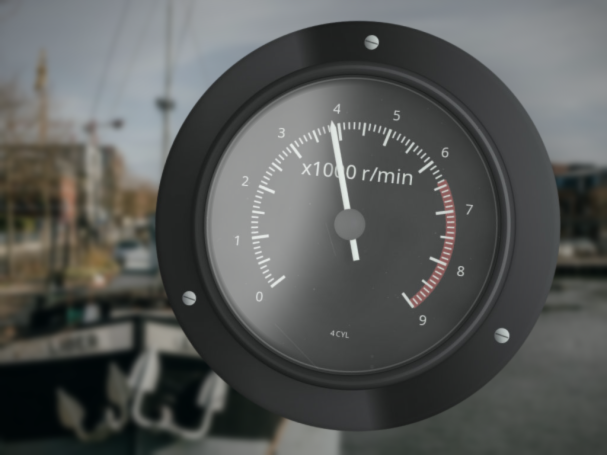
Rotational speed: 3900 rpm
